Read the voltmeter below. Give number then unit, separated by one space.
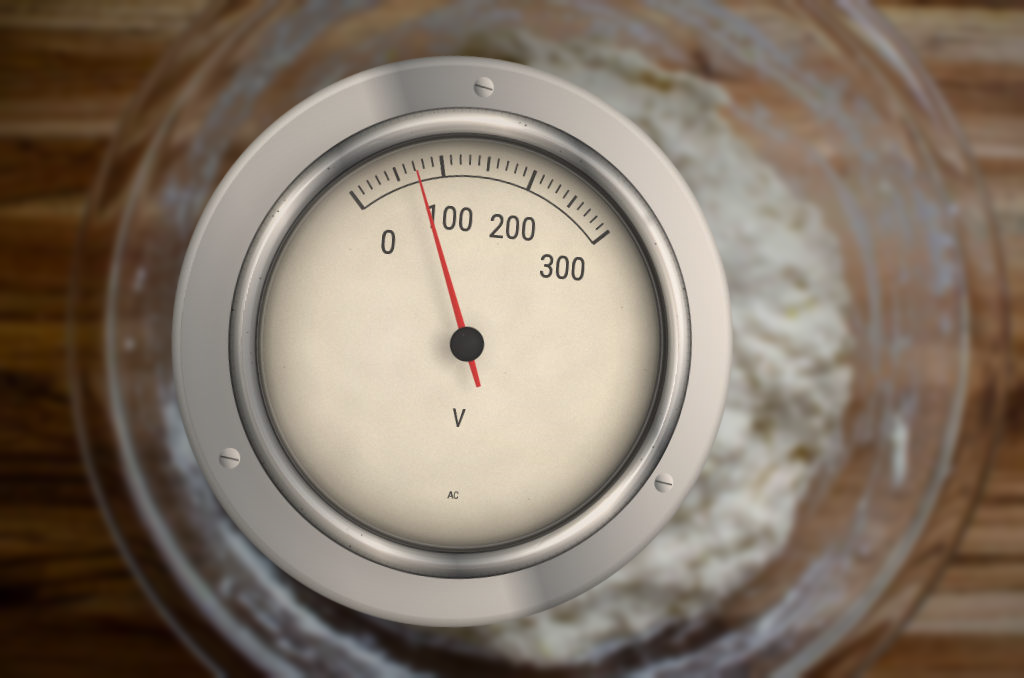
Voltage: 70 V
